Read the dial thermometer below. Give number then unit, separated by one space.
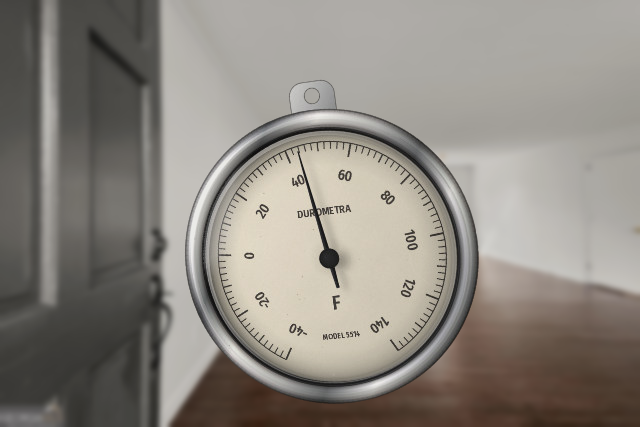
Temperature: 44 °F
